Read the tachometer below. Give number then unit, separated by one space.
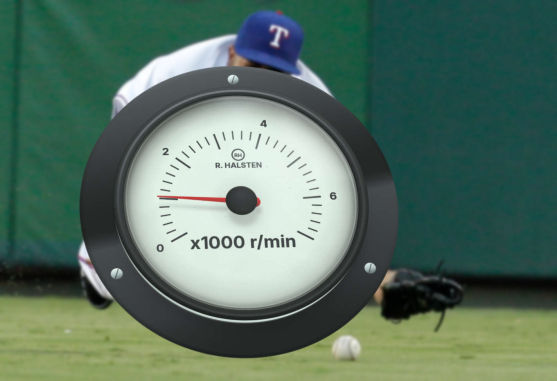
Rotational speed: 1000 rpm
